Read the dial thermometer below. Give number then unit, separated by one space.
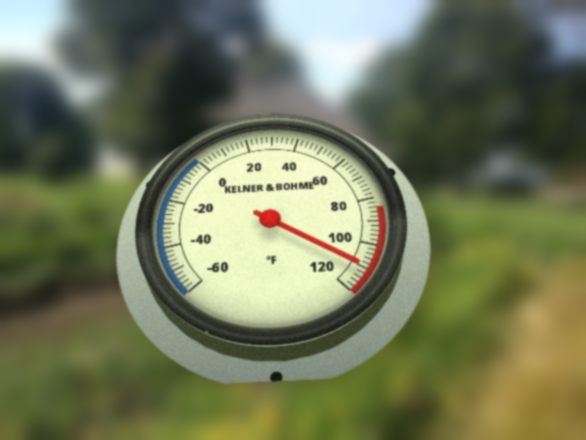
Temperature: 110 °F
